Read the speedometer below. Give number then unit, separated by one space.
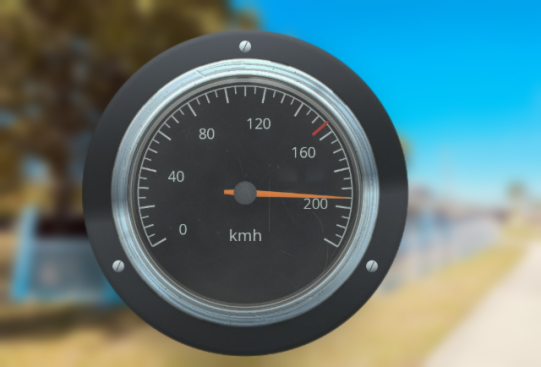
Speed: 195 km/h
